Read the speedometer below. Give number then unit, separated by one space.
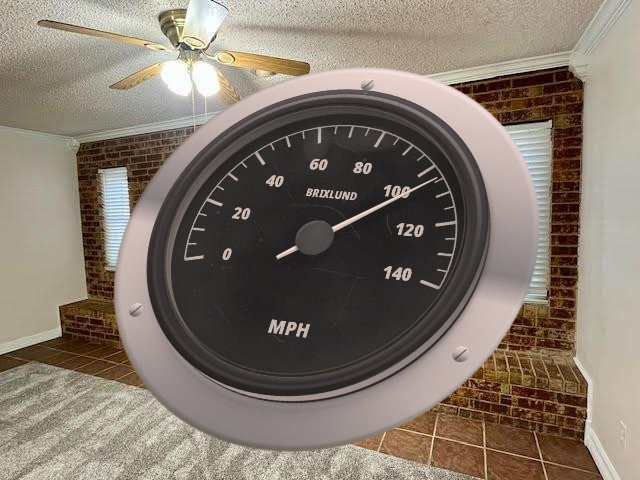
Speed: 105 mph
